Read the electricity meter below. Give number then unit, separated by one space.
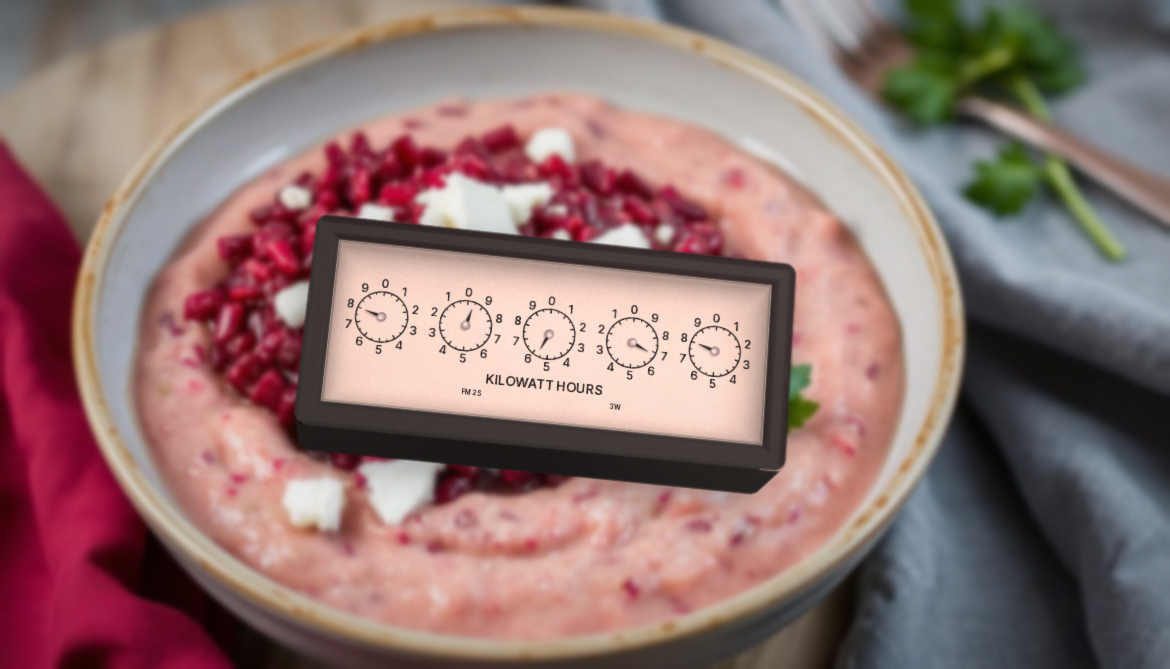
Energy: 79568 kWh
